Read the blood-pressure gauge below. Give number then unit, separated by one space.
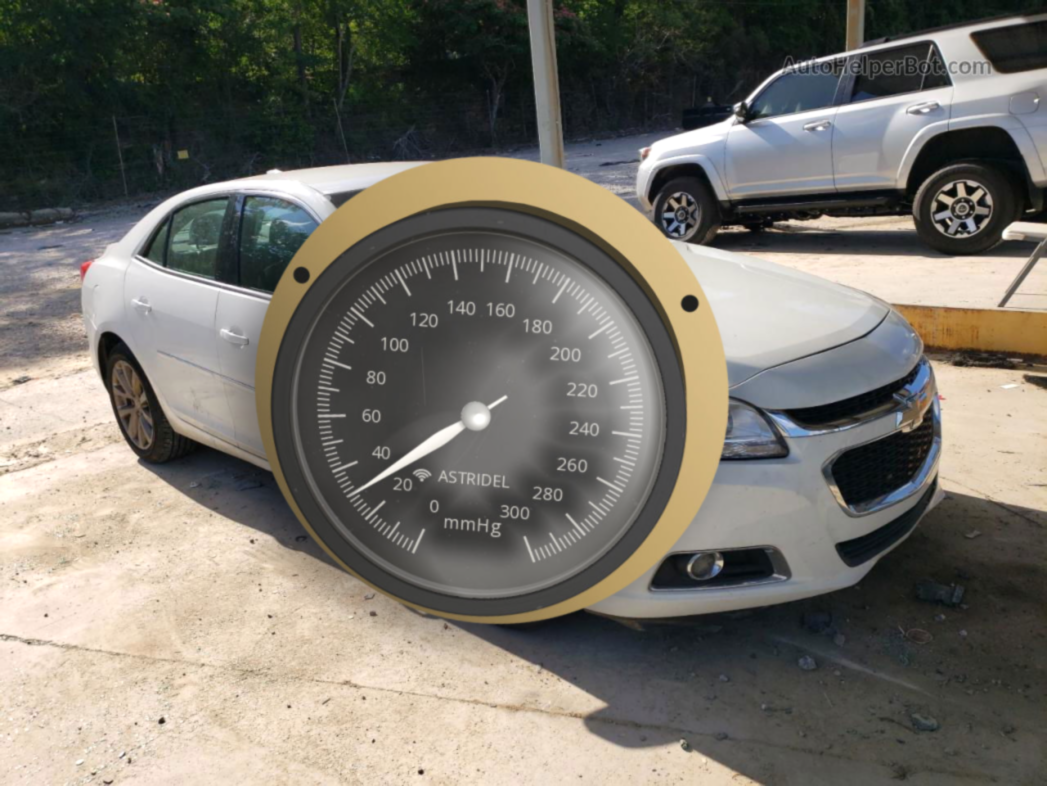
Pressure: 30 mmHg
